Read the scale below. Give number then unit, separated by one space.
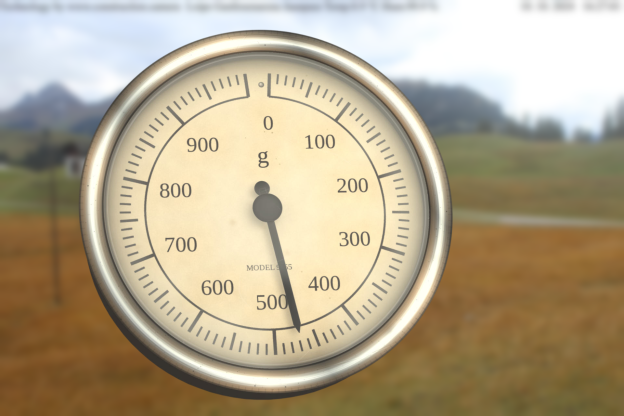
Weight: 470 g
